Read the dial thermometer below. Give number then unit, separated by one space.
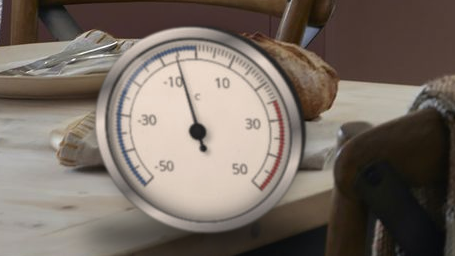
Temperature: -5 °C
